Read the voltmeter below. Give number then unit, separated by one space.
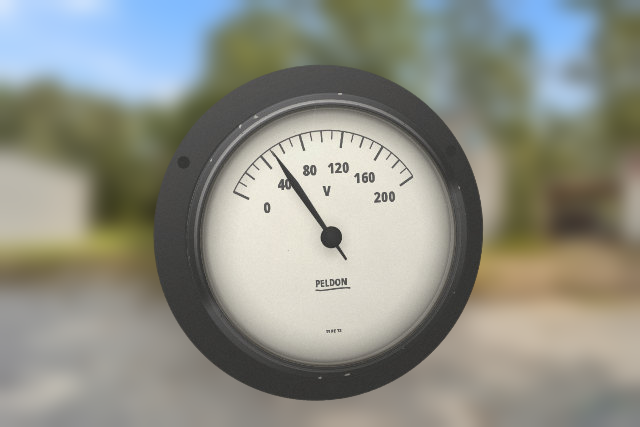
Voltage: 50 V
